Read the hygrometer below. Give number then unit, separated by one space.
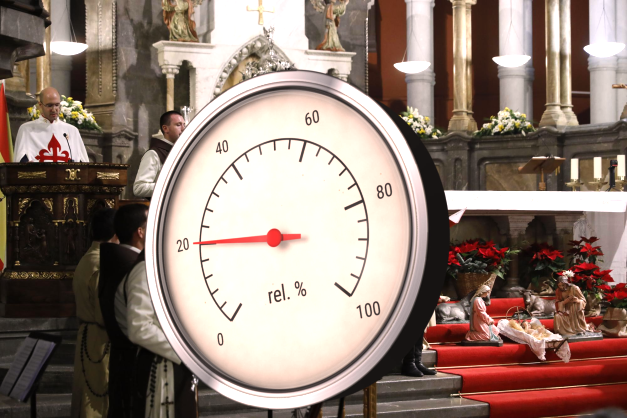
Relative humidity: 20 %
